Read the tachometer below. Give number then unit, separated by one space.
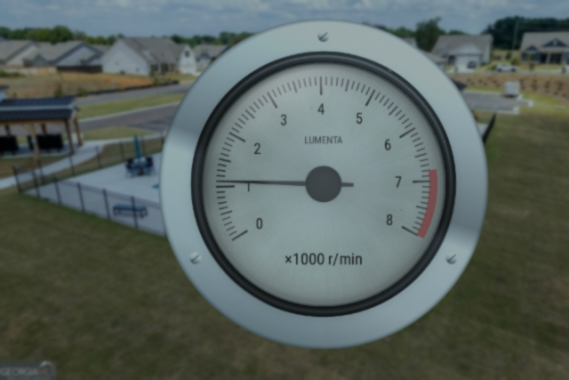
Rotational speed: 1100 rpm
